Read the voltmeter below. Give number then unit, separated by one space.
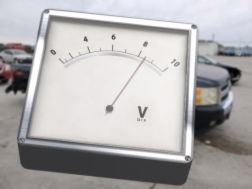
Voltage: 8.5 V
